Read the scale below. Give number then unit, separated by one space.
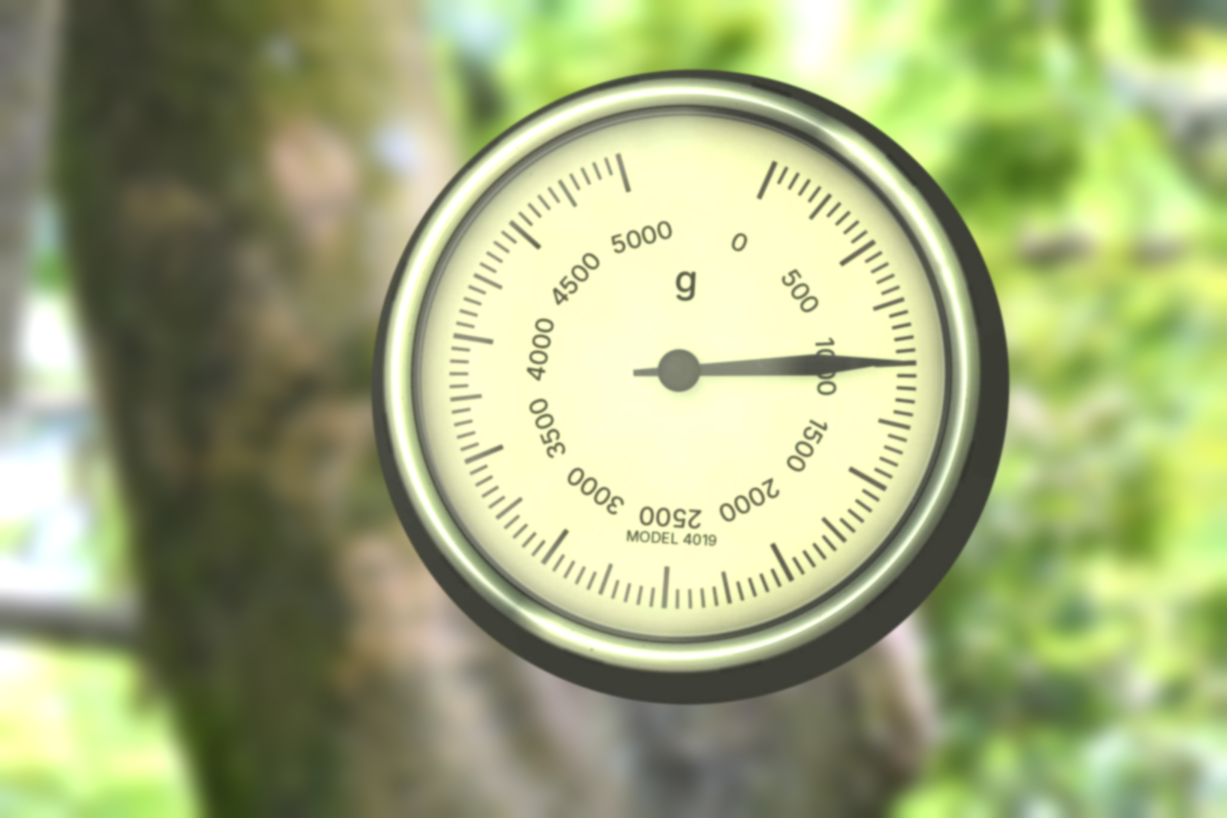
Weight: 1000 g
